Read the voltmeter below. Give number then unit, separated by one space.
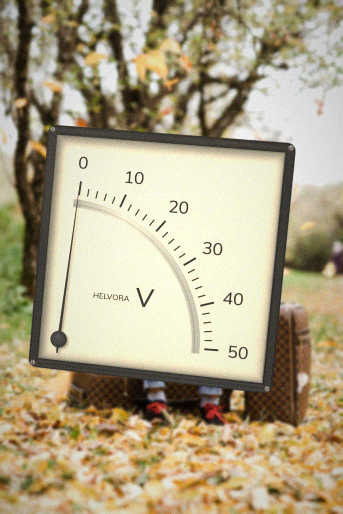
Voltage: 0 V
